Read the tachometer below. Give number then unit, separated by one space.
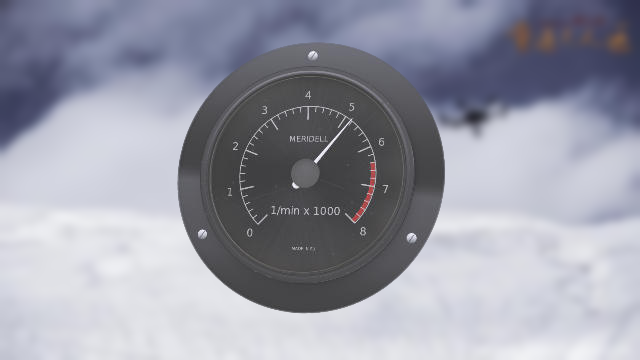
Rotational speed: 5200 rpm
